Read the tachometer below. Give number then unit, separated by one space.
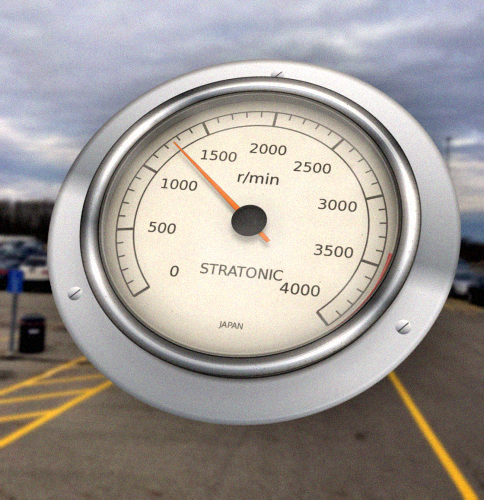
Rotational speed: 1250 rpm
